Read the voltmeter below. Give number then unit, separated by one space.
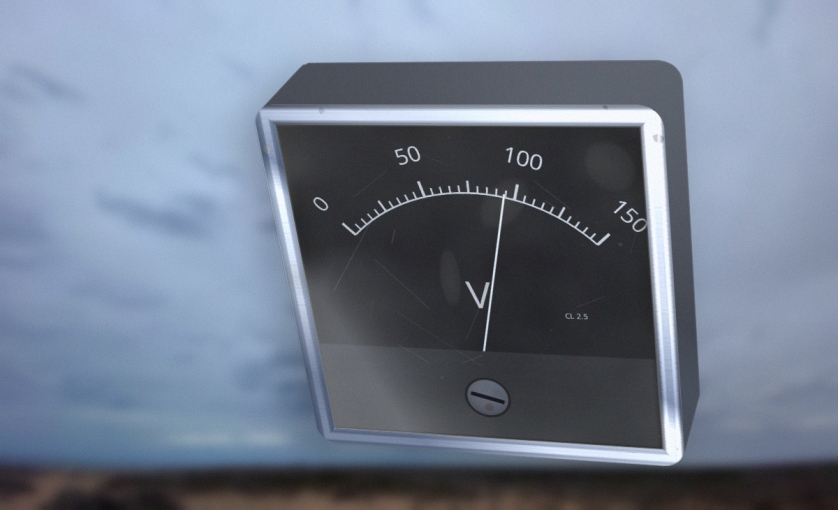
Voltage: 95 V
